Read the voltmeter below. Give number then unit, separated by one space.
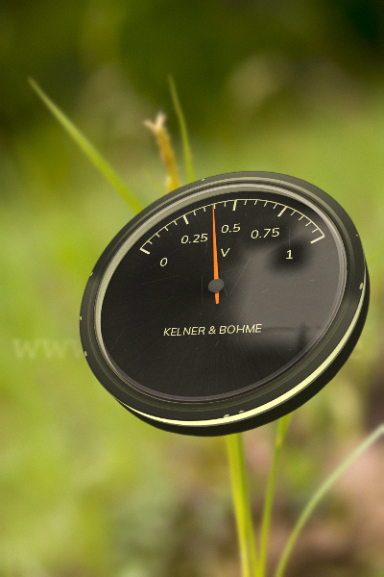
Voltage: 0.4 V
